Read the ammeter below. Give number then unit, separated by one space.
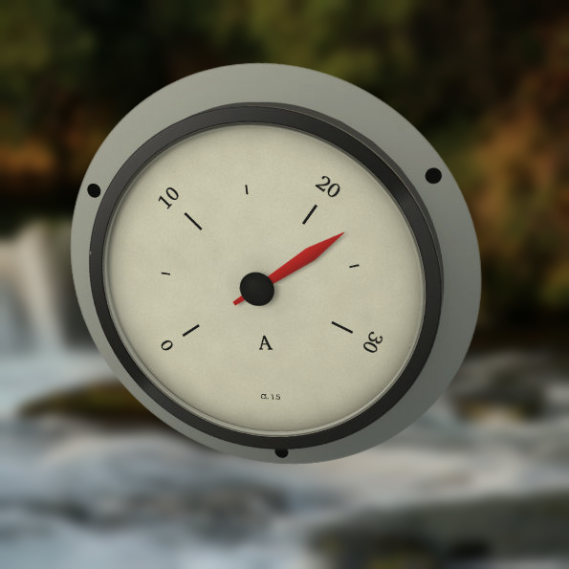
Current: 22.5 A
